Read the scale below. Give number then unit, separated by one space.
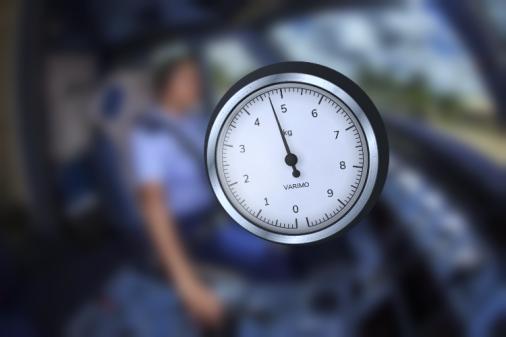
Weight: 4.7 kg
